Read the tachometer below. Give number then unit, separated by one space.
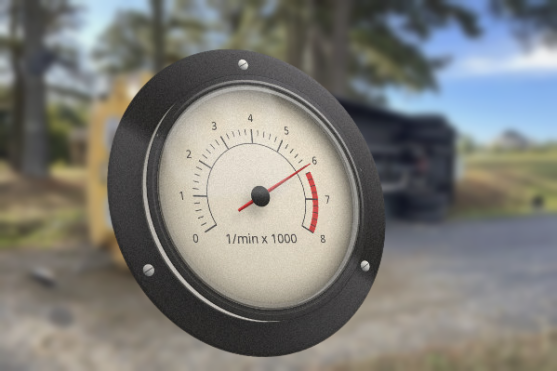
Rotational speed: 6000 rpm
